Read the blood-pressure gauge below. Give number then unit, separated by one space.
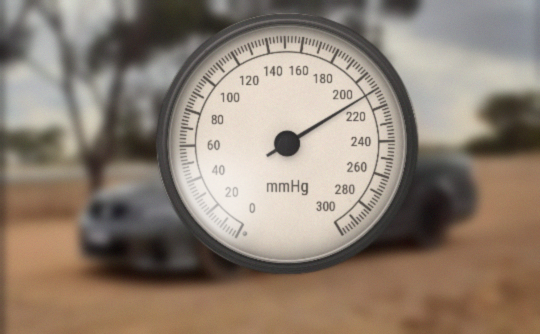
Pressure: 210 mmHg
